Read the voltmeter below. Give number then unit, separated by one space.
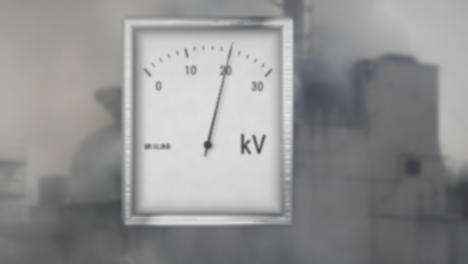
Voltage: 20 kV
